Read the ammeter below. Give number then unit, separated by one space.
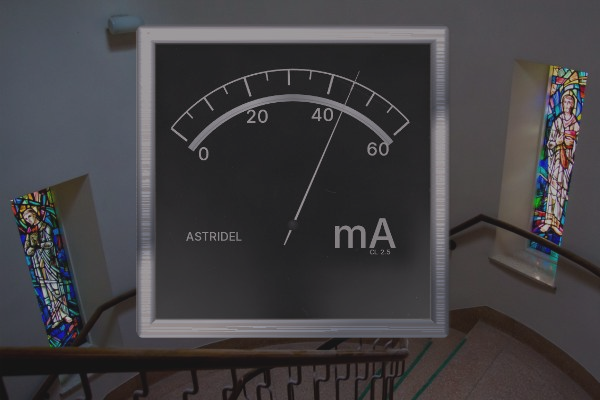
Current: 45 mA
